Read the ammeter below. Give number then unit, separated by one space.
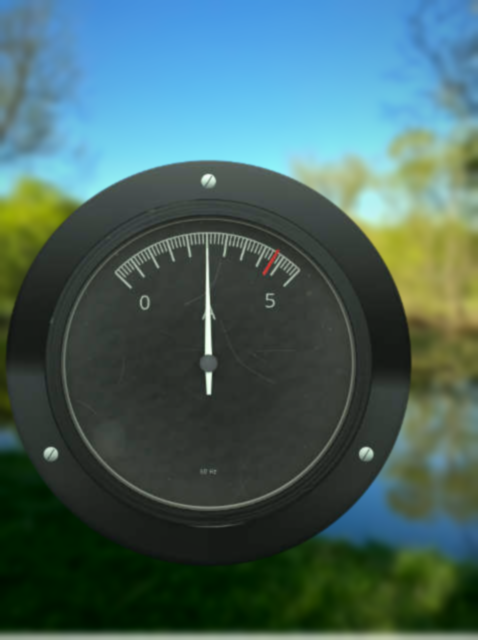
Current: 2.5 A
